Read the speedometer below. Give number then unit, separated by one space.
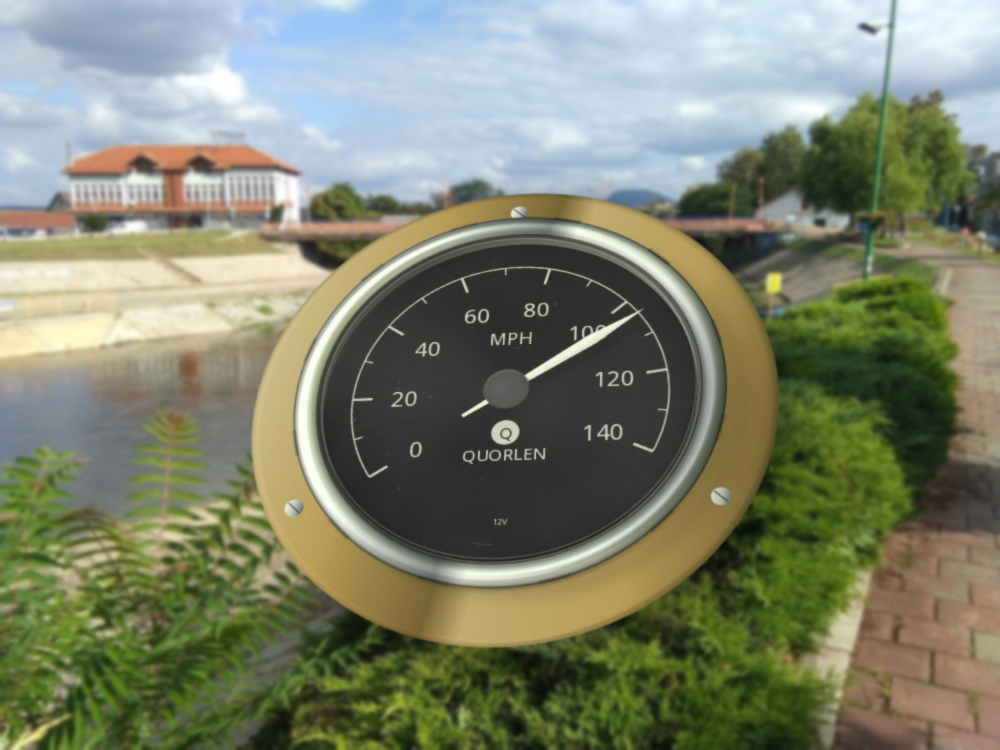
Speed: 105 mph
